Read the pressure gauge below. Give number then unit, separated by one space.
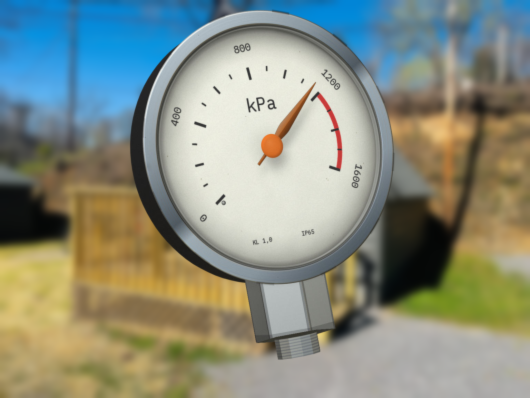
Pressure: 1150 kPa
